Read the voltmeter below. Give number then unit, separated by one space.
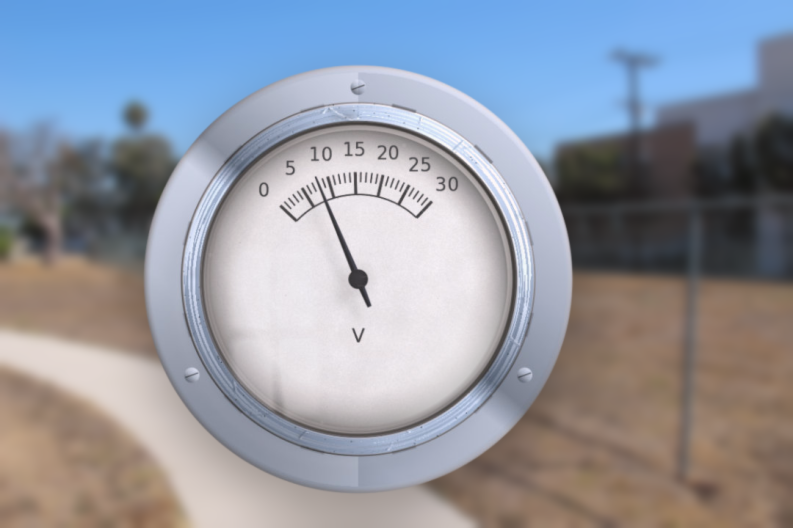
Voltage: 8 V
